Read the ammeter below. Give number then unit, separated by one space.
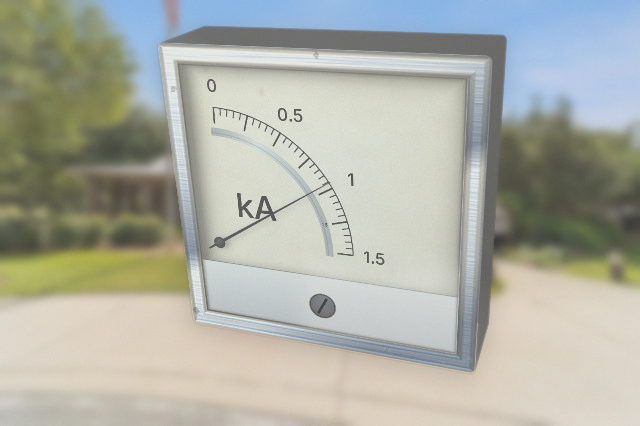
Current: 0.95 kA
